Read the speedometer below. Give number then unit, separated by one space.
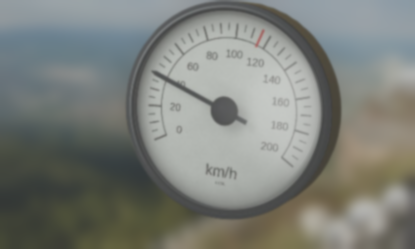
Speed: 40 km/h
